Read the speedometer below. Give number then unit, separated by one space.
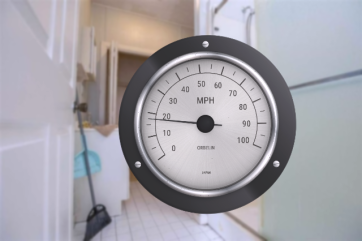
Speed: 17.5 mph
